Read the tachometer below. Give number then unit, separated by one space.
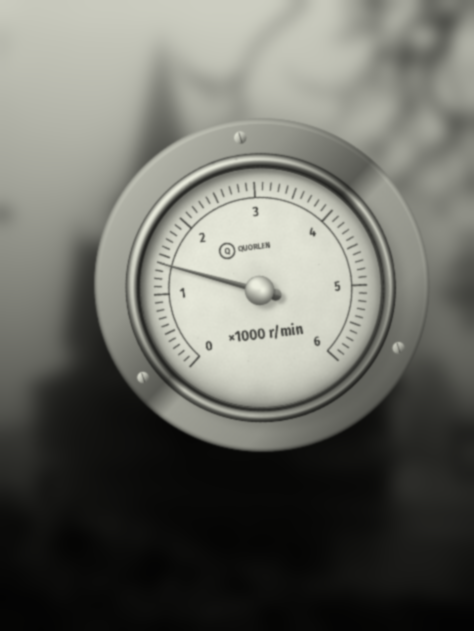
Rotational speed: 1400 rpm
